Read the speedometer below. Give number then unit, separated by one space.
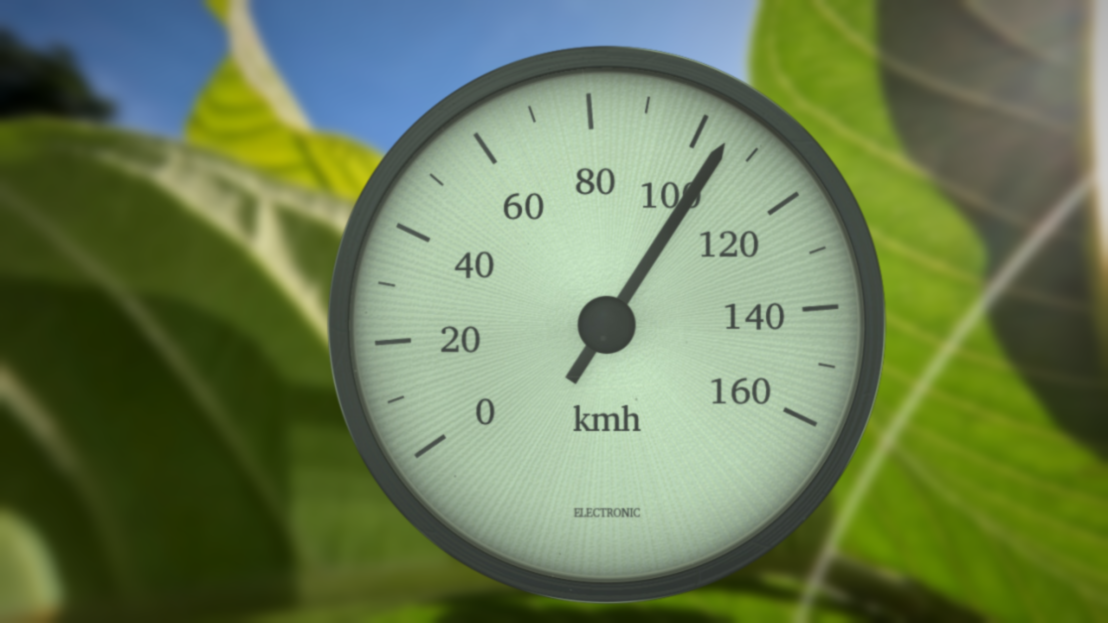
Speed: 105 km/h
